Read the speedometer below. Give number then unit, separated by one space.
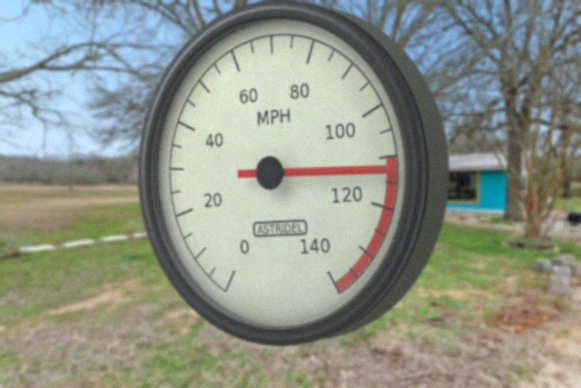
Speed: 112.5 mph
